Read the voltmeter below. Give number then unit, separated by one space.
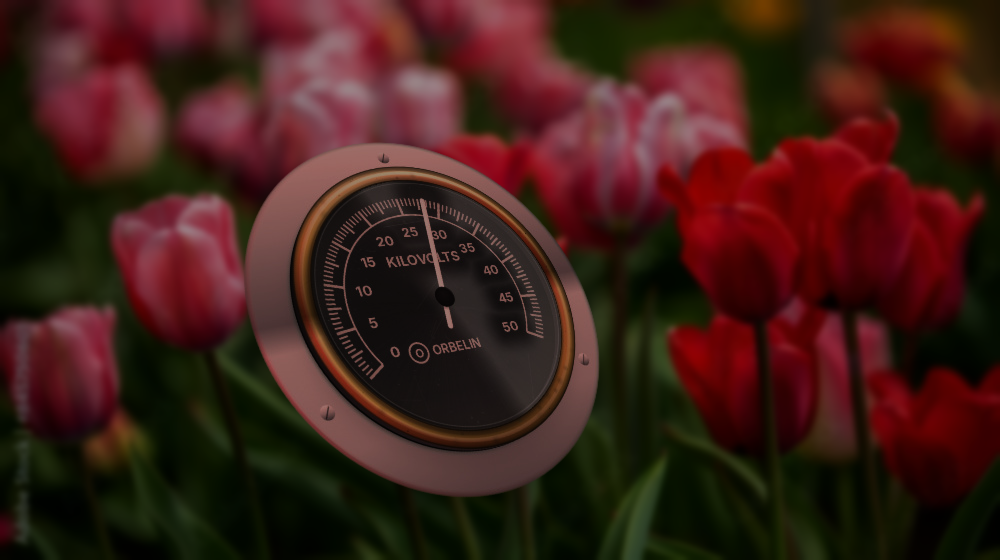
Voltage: 27.5 kV
